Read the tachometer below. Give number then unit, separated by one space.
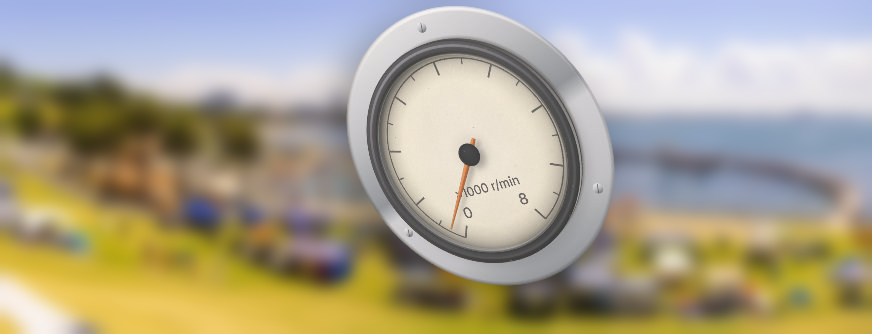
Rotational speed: 250 rpm
